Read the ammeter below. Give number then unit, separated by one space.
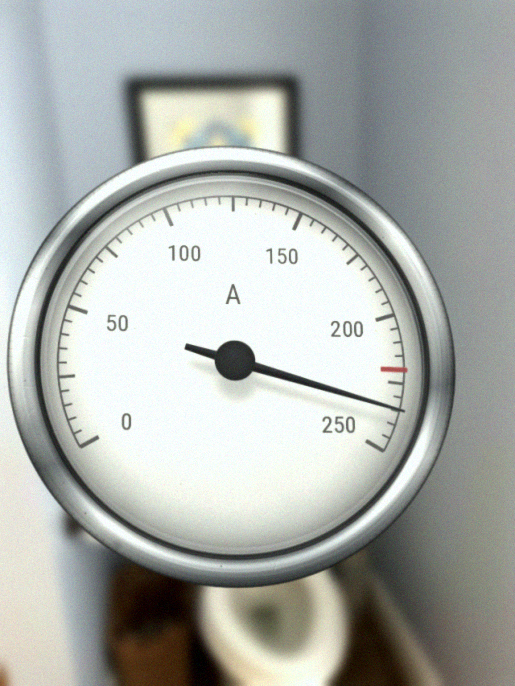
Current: 235 A
